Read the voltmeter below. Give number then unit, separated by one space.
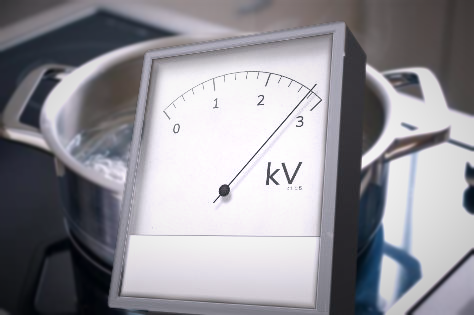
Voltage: 2.8 kV
